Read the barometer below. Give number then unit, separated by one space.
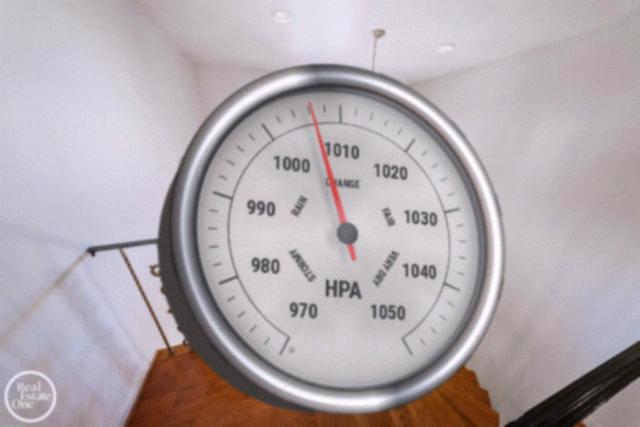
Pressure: 1006 hPa
